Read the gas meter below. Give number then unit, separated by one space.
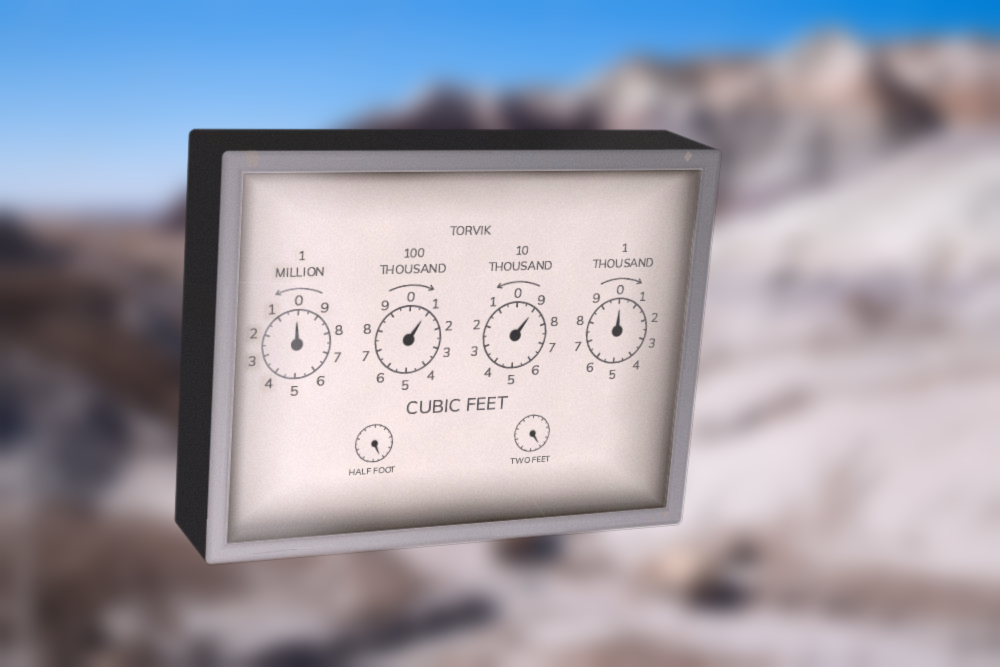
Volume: 9000 ft³
